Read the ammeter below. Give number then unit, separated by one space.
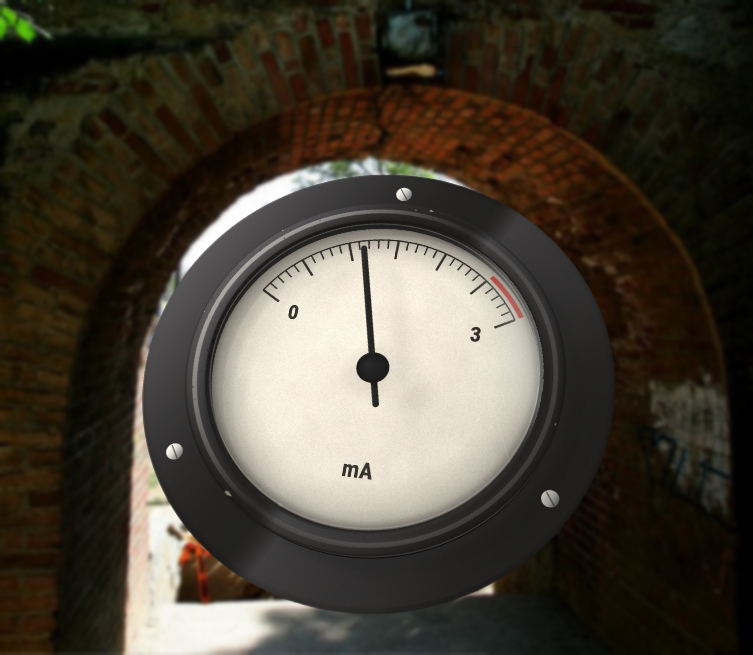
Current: 1.15 mA
